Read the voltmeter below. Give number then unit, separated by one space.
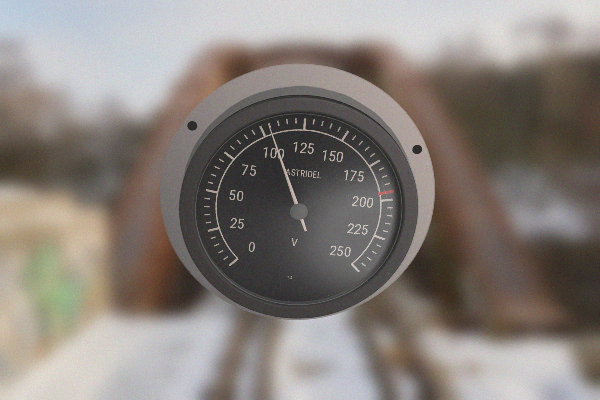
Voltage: 105 V
